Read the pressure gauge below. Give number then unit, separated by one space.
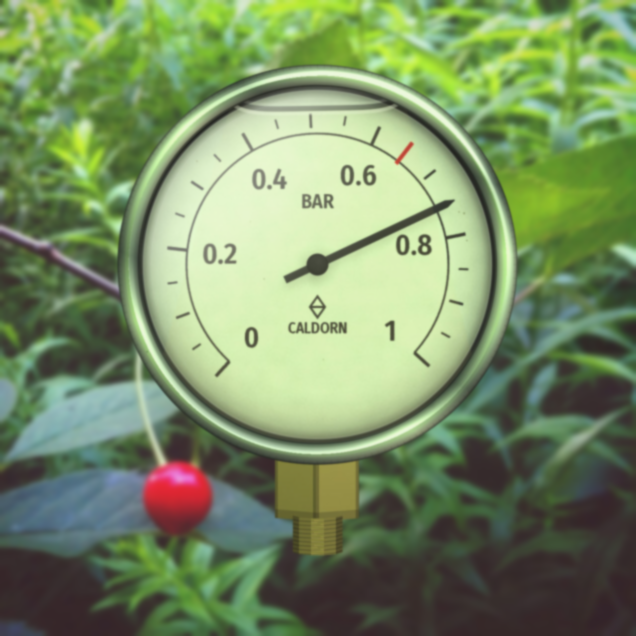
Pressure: 0.75 bar
